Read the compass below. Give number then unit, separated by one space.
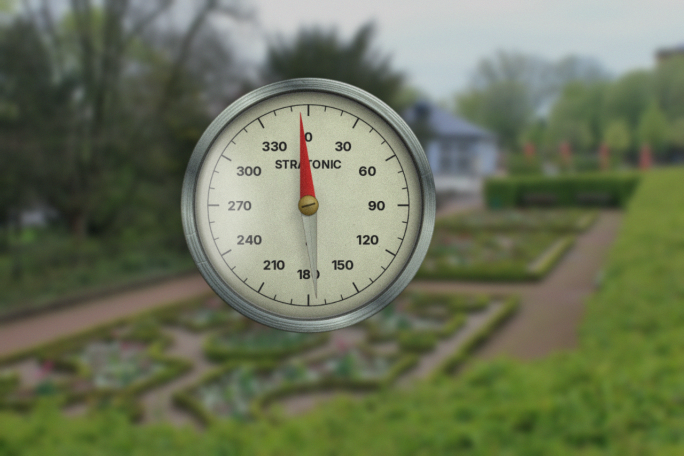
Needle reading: 355 °
